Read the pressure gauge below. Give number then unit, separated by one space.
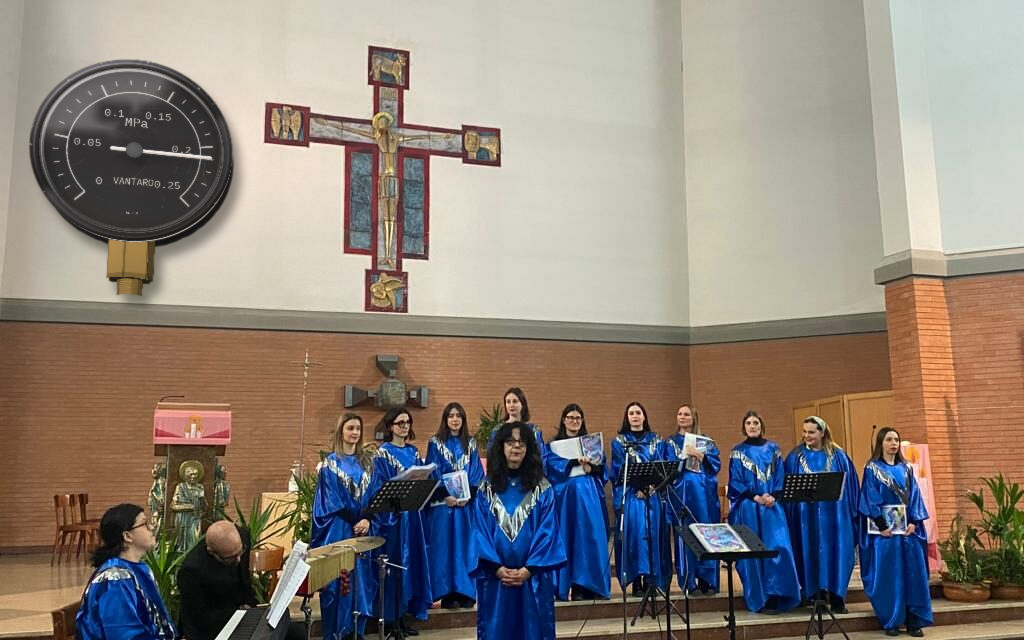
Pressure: 0.21 MPa
